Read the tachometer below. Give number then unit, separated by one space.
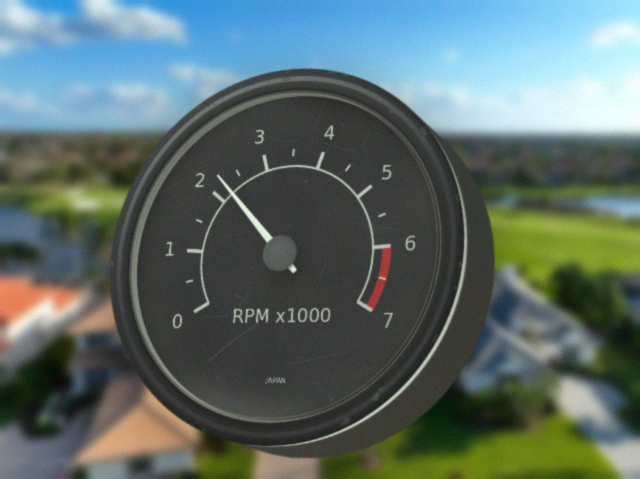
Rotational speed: 2250 rpm
